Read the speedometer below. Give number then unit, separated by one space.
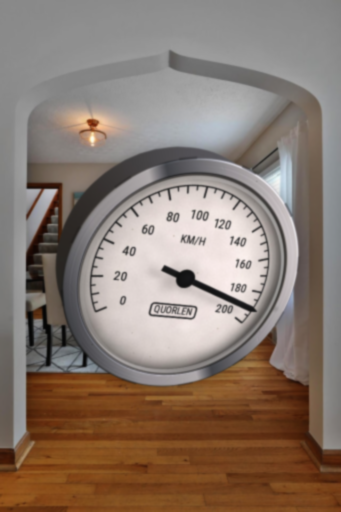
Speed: 190 km/h
